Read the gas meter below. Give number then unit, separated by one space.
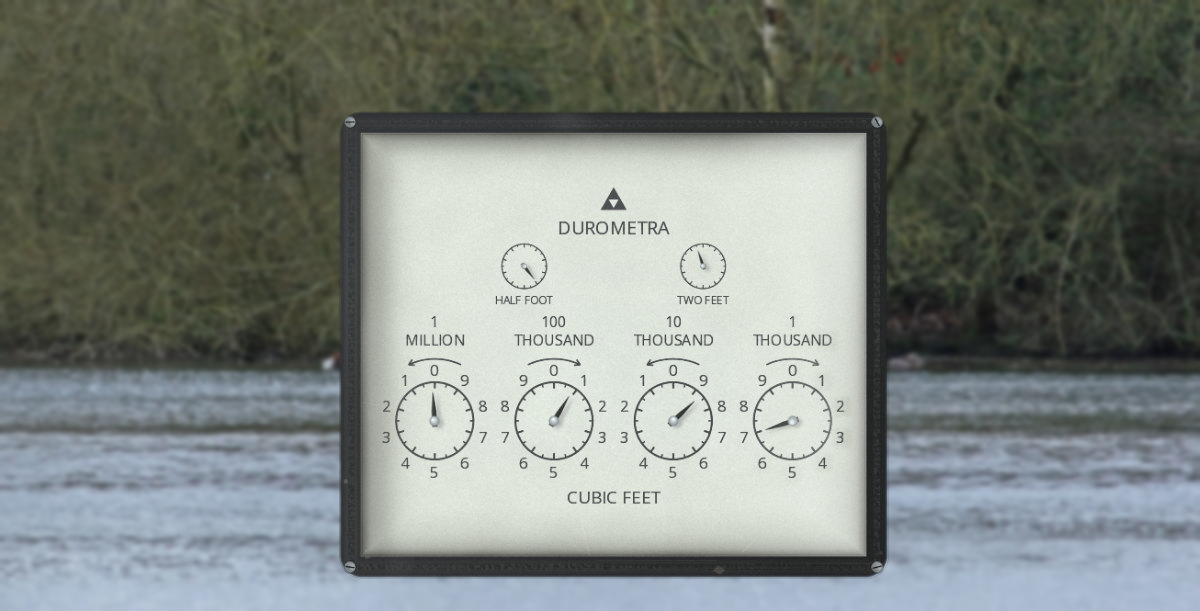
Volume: 8700 ft³
